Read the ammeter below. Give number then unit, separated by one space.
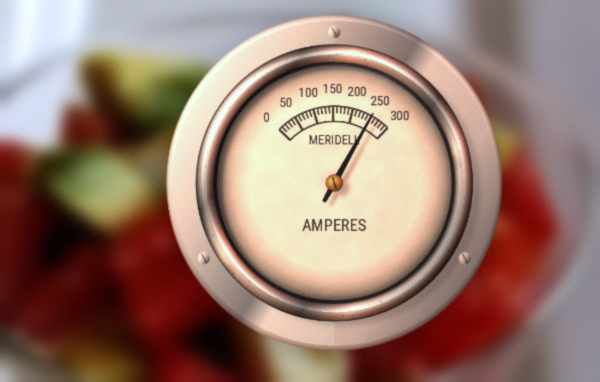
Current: 250 A
